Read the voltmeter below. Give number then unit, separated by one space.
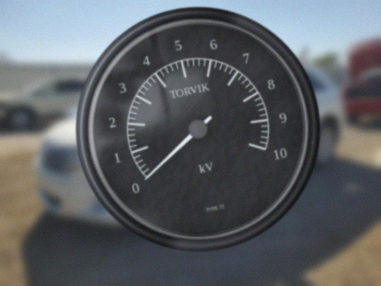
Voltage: 0 kV
